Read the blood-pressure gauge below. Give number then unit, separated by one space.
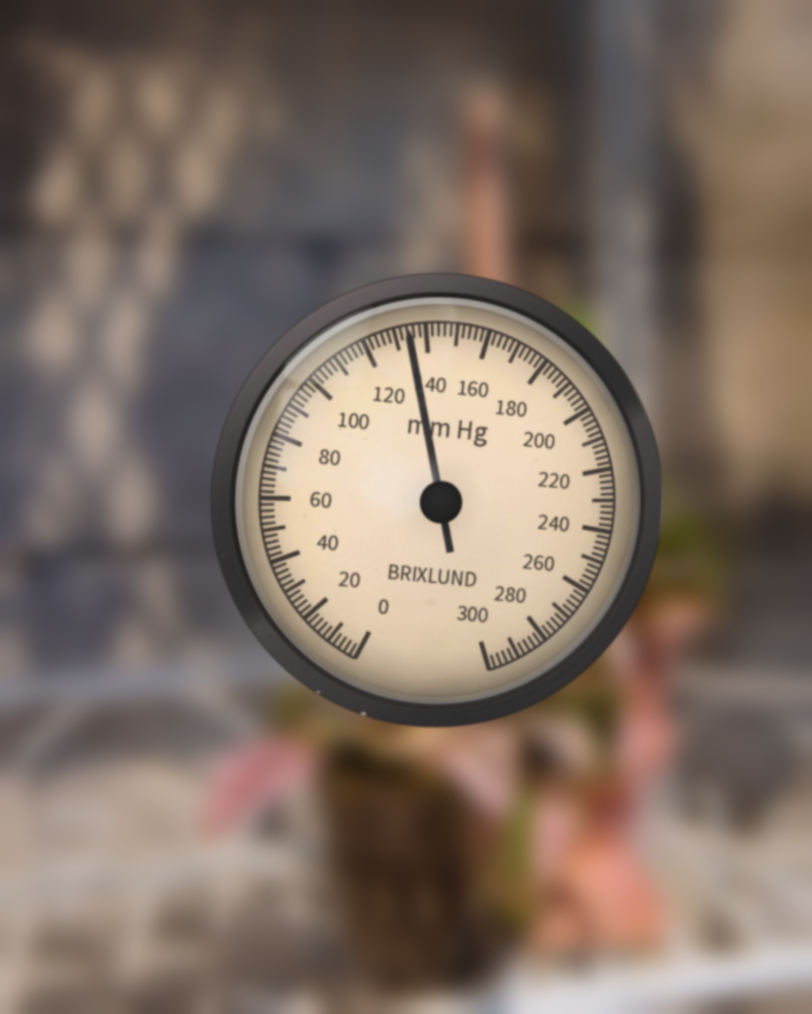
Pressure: 134 mmHg
